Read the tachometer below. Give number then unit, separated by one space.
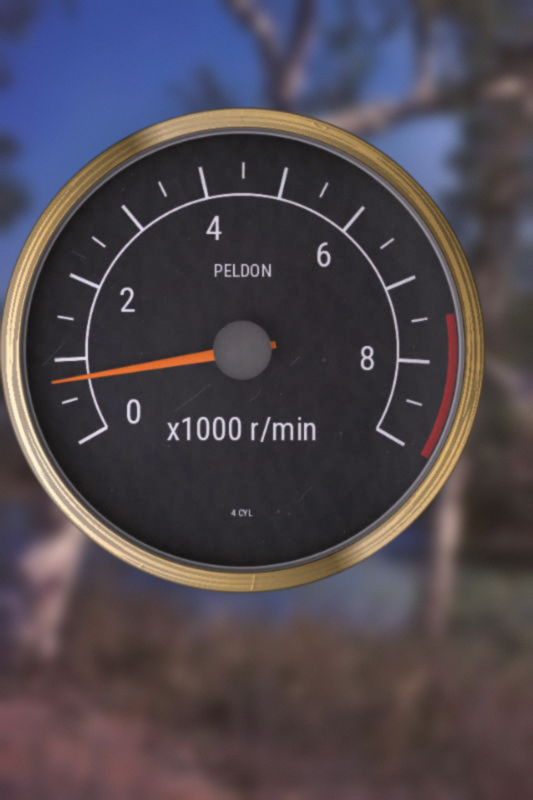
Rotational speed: 750 rpm
